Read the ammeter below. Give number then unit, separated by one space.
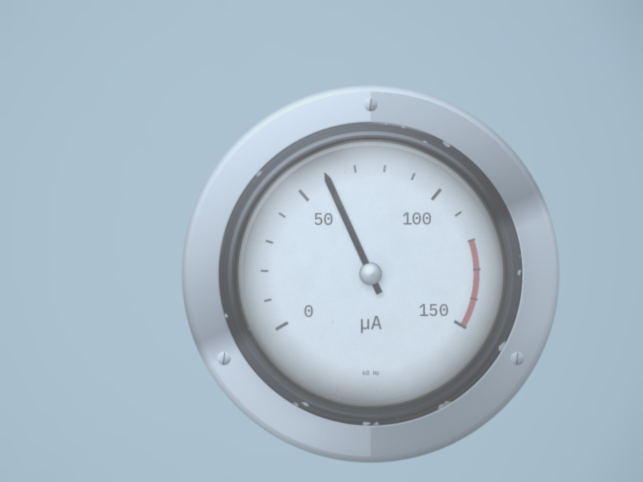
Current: 60 µA
